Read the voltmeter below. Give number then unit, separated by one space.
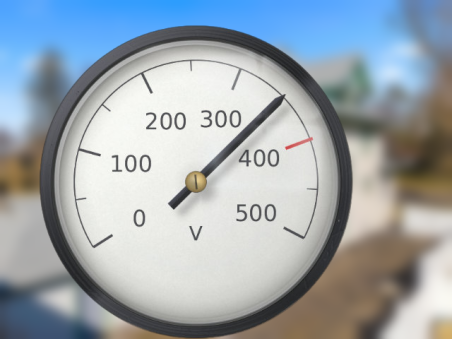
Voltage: 350 V
